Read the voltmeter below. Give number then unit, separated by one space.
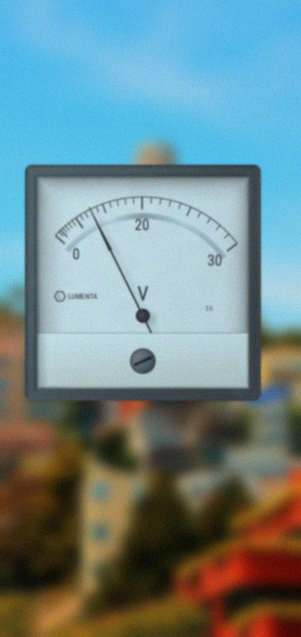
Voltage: 13 V
